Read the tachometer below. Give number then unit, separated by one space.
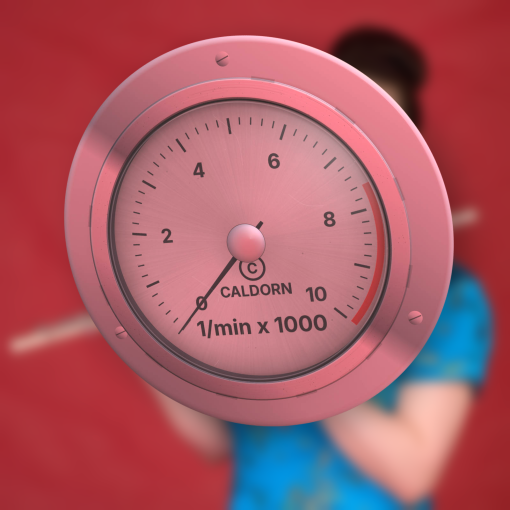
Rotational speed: 0 rpm
